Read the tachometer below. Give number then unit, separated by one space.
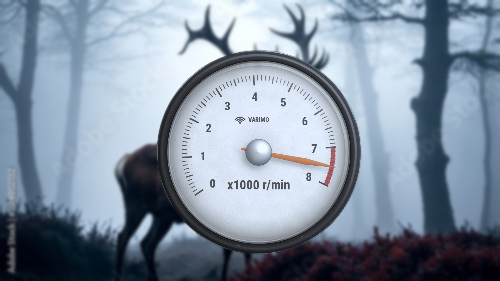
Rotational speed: 7500 rpm
